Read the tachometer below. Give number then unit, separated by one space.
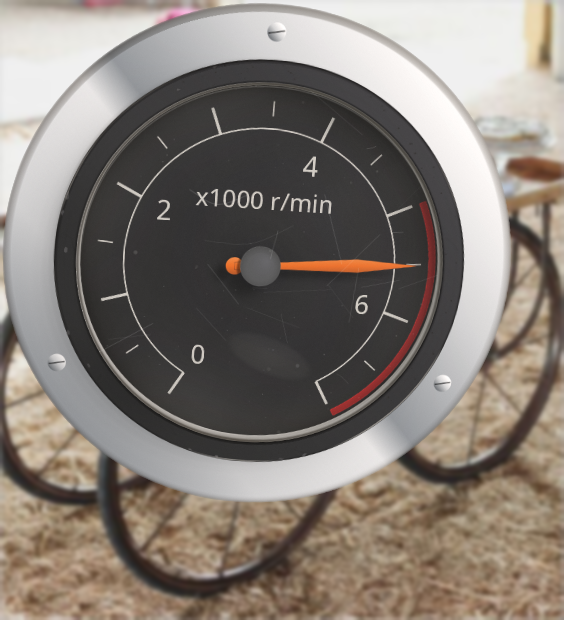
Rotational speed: 5500 rpm
